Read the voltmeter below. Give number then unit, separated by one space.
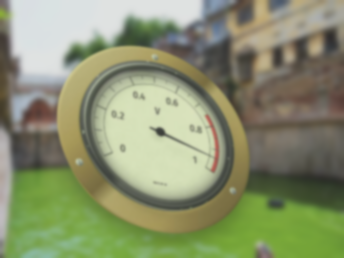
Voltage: 0.95 V
